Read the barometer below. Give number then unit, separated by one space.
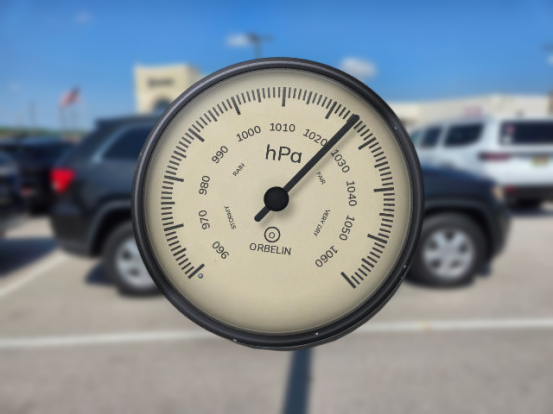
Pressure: 1025 hPa
